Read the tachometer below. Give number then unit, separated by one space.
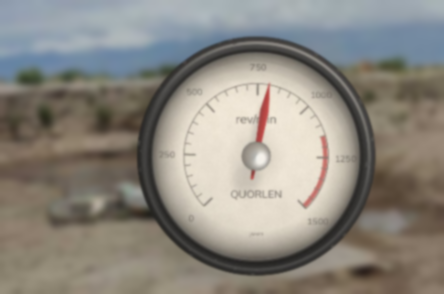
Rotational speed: 800 rpm
